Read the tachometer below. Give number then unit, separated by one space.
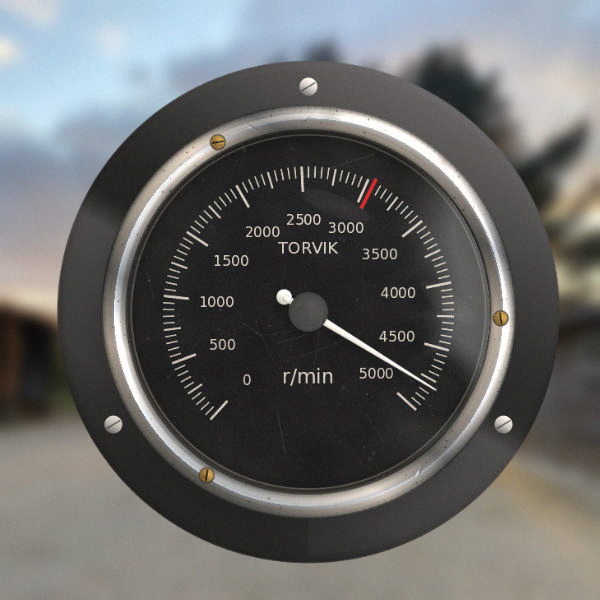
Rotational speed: 4800 rpm
